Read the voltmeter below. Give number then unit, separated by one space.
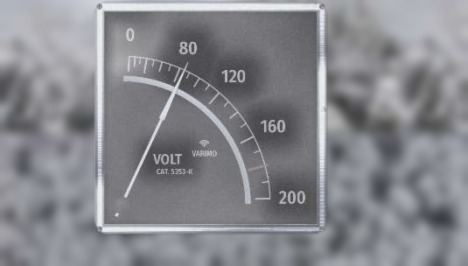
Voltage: 85 V
